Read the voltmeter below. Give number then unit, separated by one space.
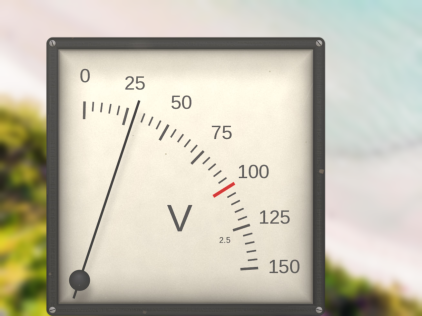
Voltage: 30 V
